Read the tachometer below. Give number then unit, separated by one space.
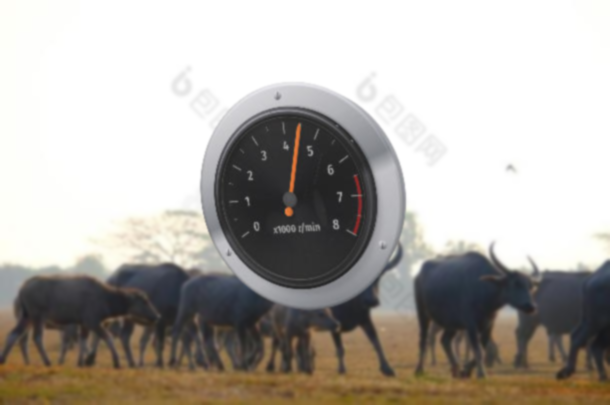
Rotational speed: 4500 rpm
